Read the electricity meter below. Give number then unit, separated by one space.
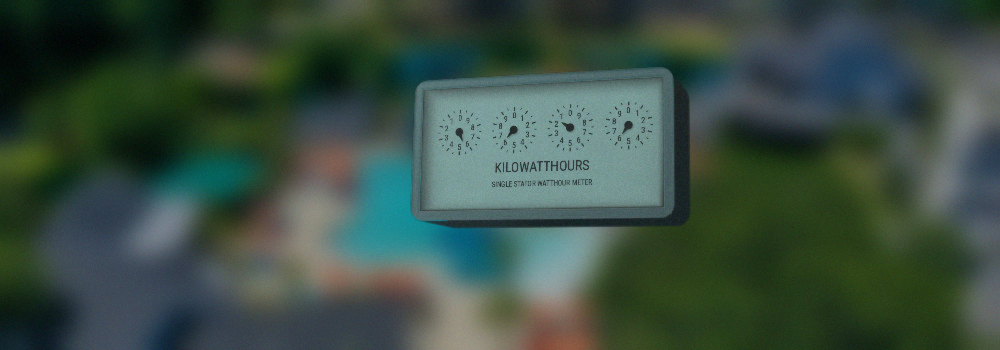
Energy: 5616 kWh
